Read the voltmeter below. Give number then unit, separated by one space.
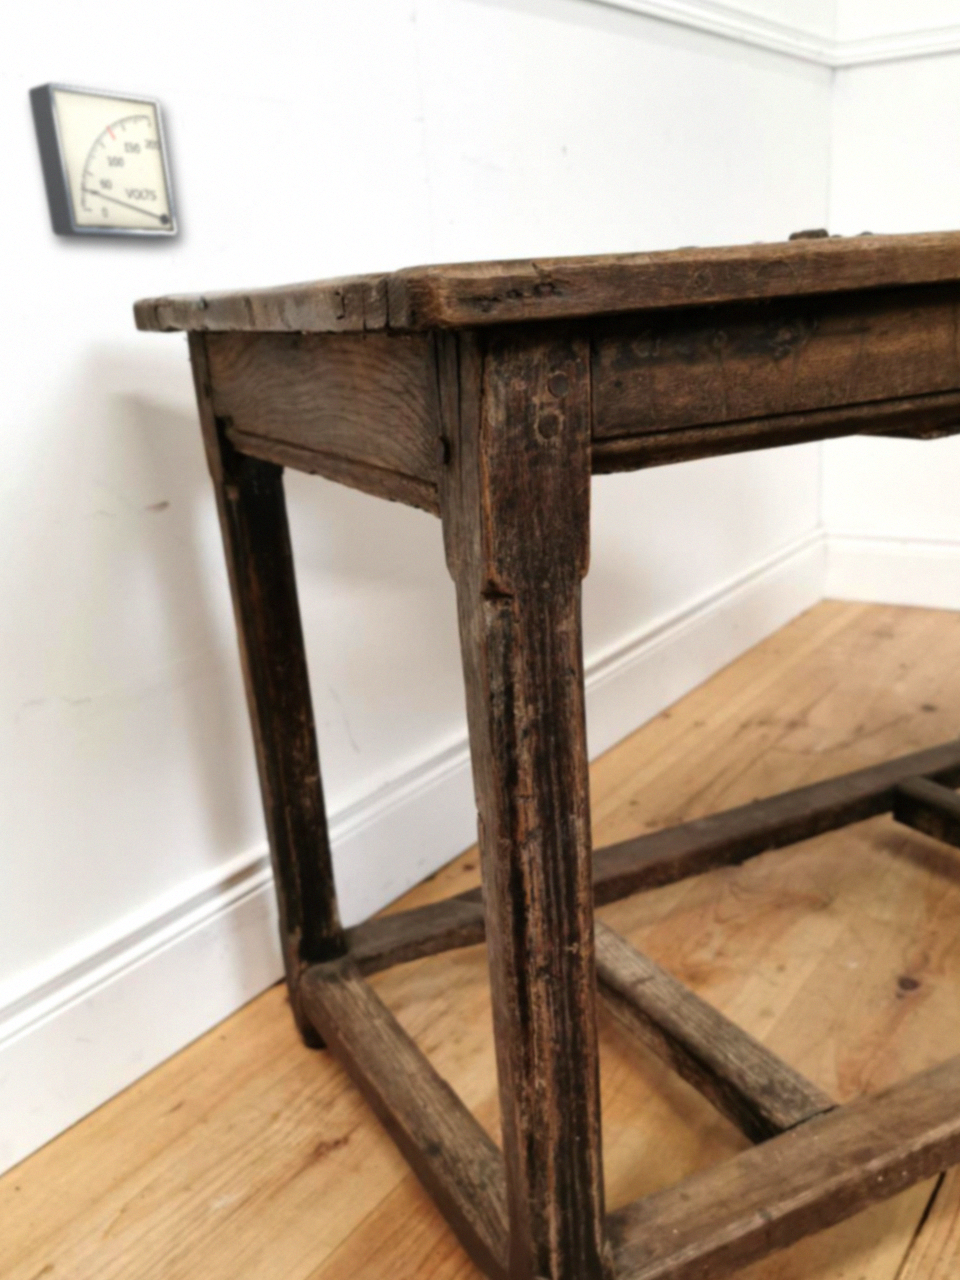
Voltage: 25 V
